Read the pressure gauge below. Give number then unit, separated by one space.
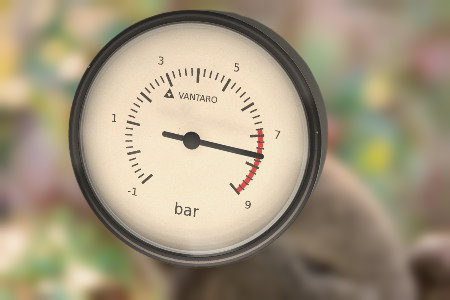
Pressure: 7.6 bar
